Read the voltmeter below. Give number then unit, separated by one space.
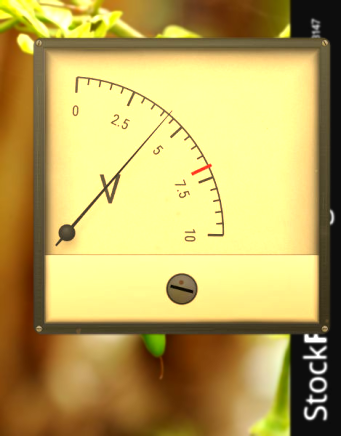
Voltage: 4.25 V
